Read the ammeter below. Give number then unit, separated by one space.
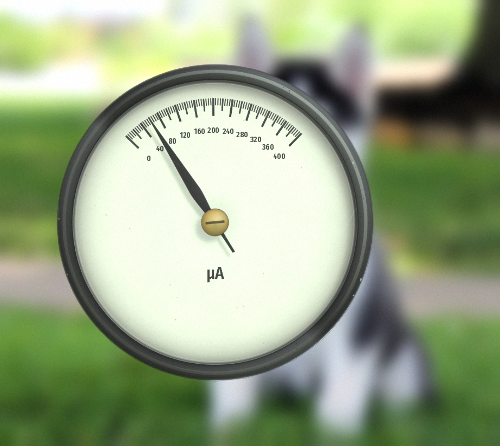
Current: 60 µA
